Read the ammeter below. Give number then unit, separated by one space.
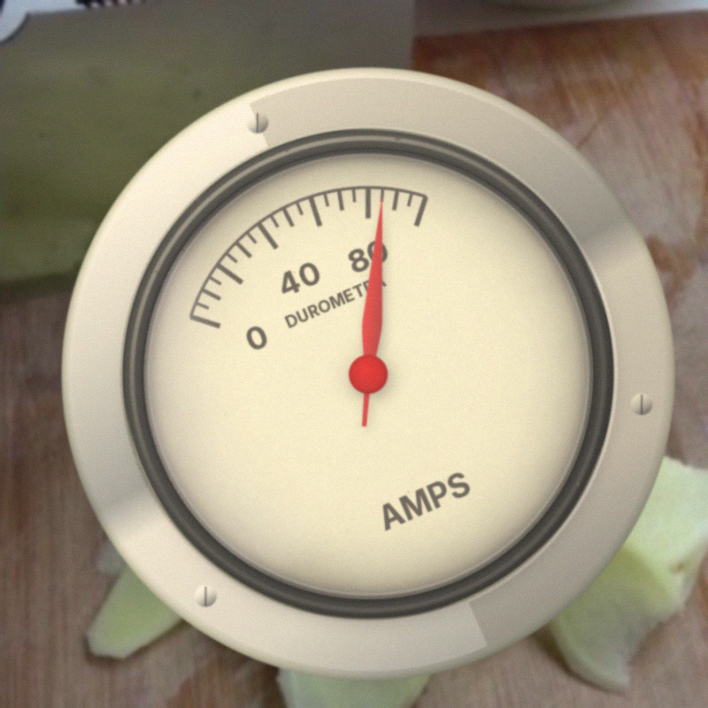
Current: 85 A
